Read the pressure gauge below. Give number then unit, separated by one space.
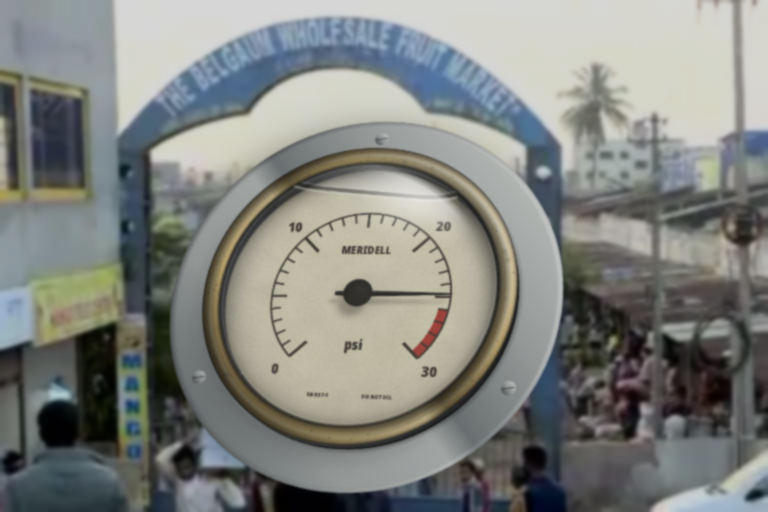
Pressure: 25 psi
